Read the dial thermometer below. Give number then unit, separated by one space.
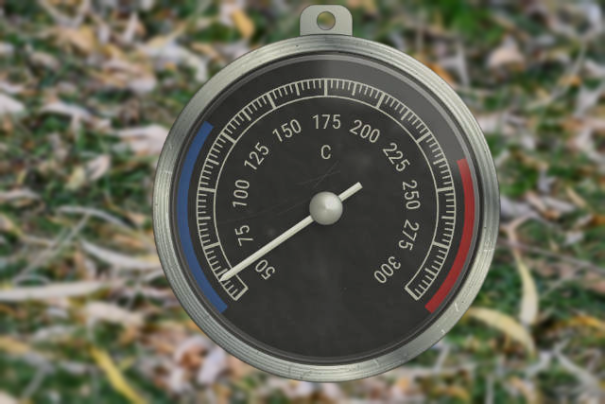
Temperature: 60 °C
